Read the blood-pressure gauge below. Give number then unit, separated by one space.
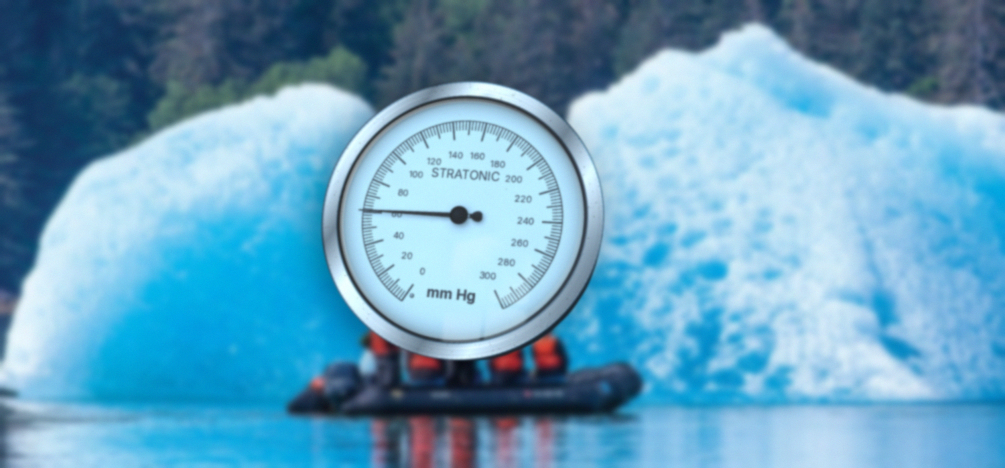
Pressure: 60 mmHg
